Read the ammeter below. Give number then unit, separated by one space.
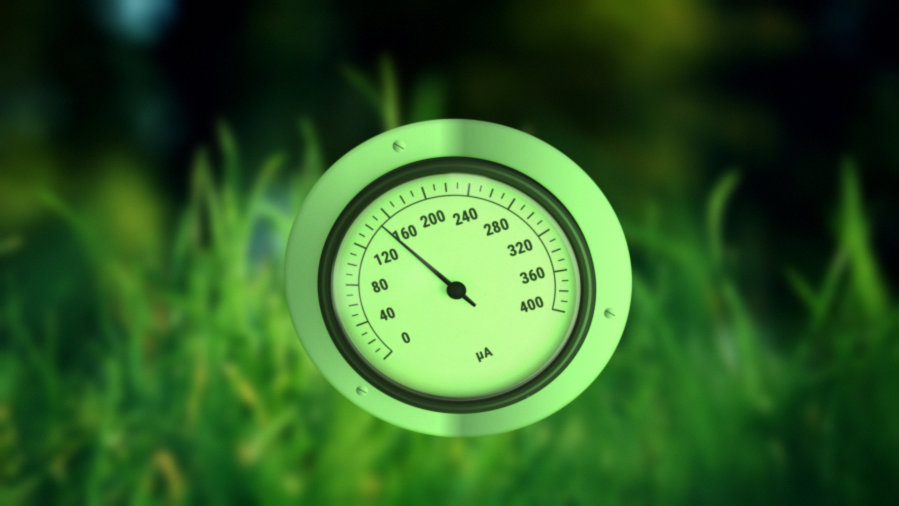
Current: 150 µA
